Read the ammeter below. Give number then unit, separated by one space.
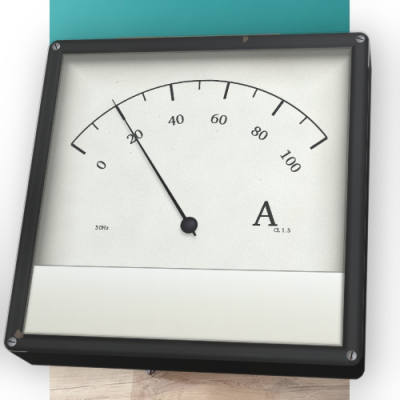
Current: 20 A
